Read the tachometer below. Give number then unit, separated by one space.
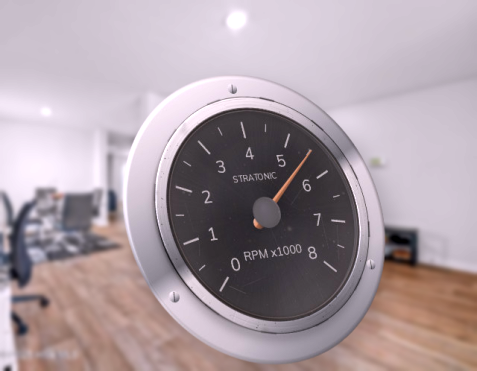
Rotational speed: 5500 rpm
